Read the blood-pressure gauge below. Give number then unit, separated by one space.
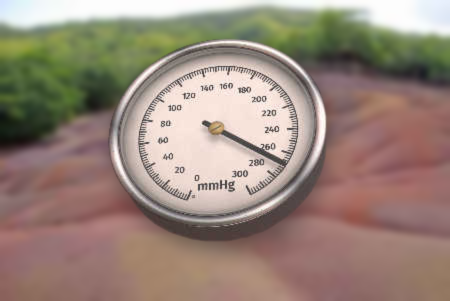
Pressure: 270 mmHg
